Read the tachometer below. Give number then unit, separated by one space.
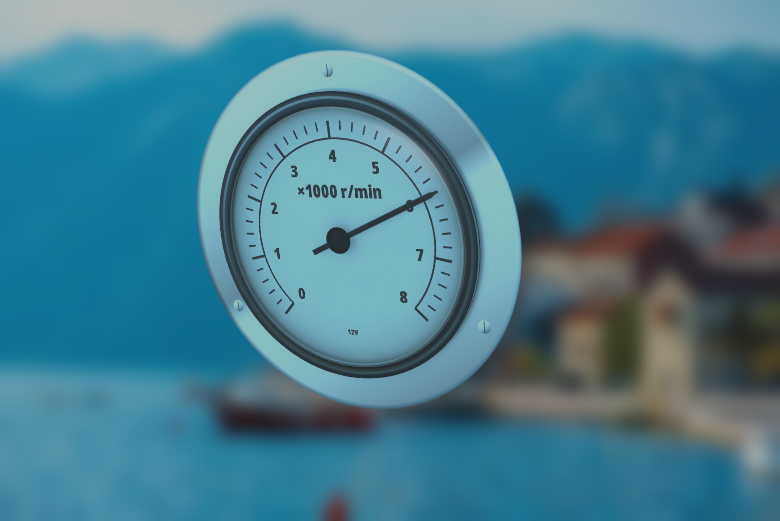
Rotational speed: 6000 rpm
